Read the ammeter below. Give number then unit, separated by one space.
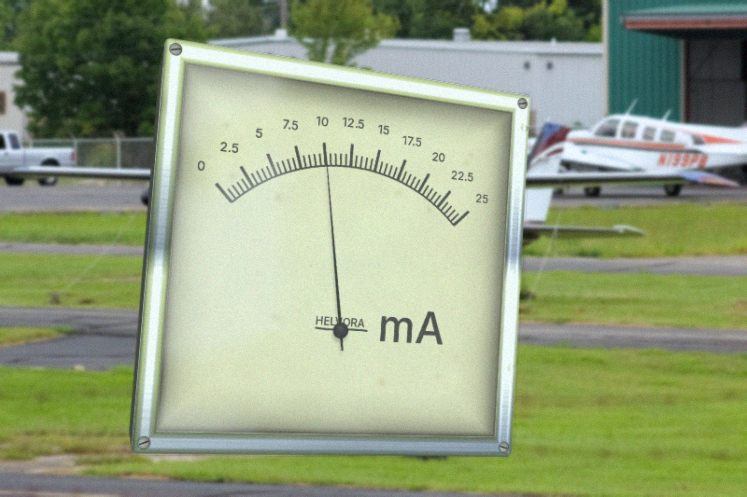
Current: 10 mA
